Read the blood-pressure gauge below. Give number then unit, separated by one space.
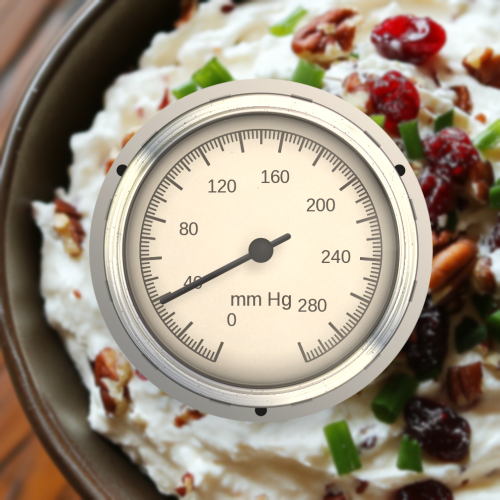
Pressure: 38 mmHg
